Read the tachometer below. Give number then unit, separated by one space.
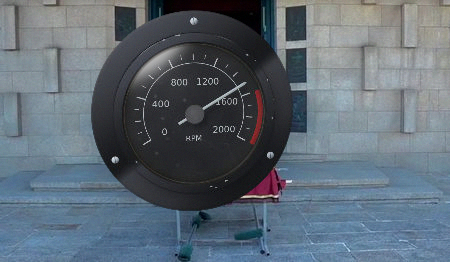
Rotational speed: 1500 rpm
